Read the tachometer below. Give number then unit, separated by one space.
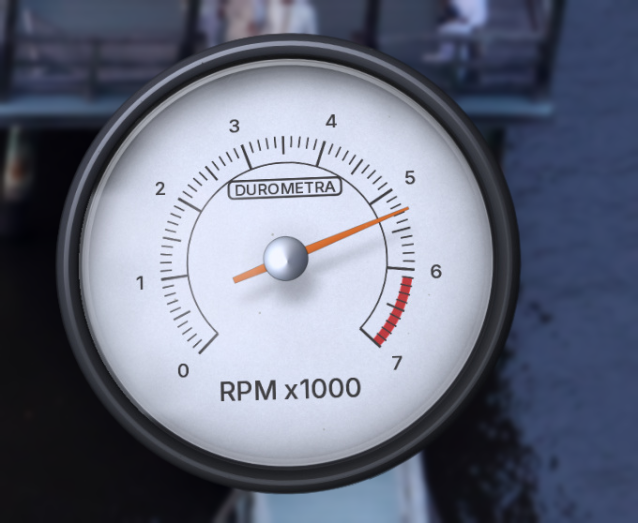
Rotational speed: 5300 rpm
